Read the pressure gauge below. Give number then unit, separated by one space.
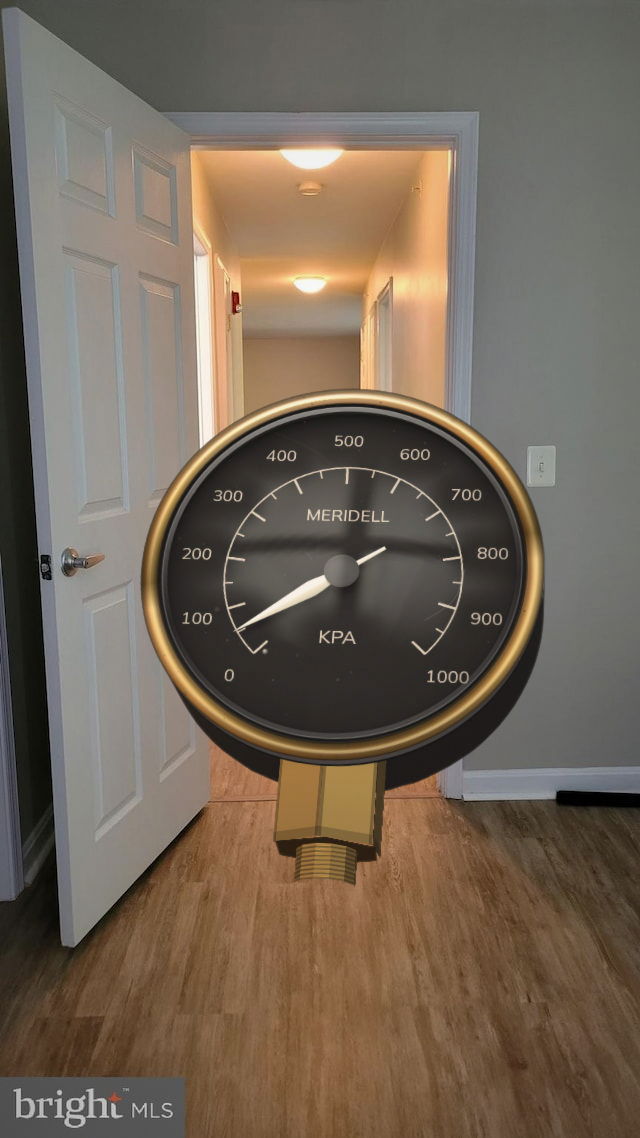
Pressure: 50 kPa
